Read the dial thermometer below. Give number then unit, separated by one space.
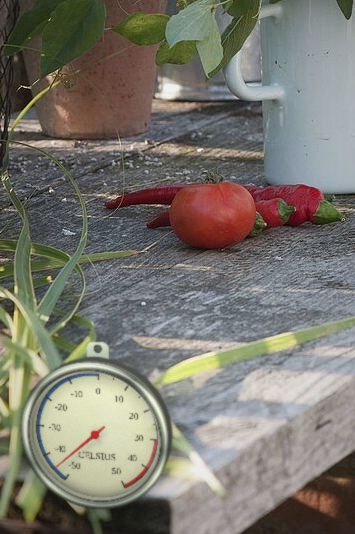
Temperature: -45 °C
